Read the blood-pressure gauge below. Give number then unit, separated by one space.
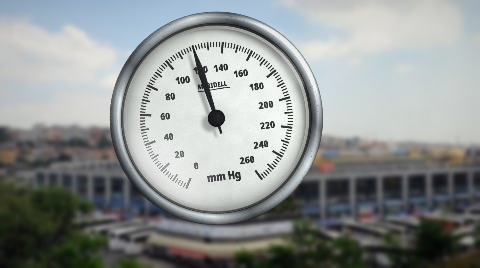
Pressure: 120 mmHg
